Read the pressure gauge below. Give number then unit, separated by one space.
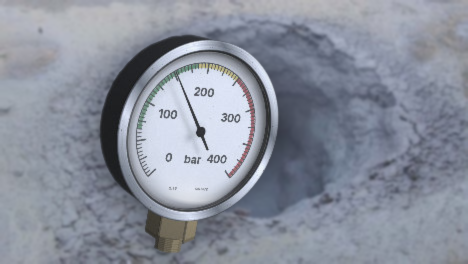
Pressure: 150 bar
